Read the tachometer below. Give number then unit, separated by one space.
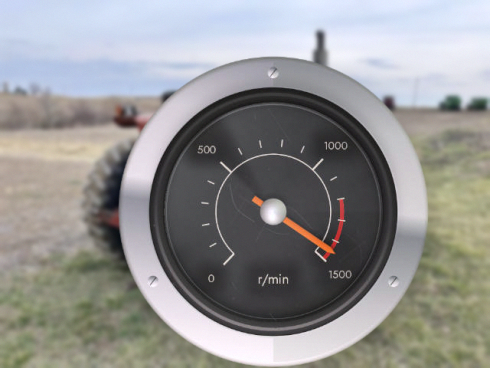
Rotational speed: 1450 rpm
